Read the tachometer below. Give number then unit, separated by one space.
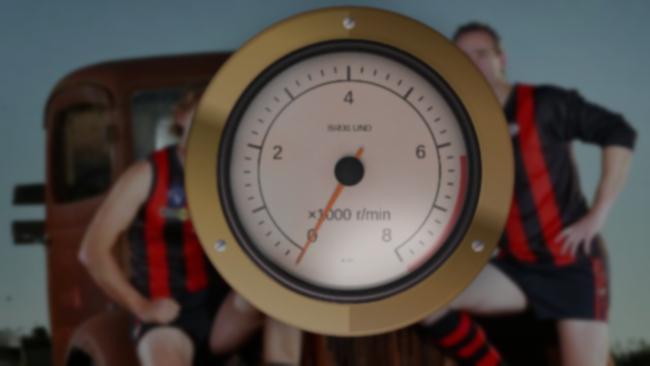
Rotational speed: 0 rpm
